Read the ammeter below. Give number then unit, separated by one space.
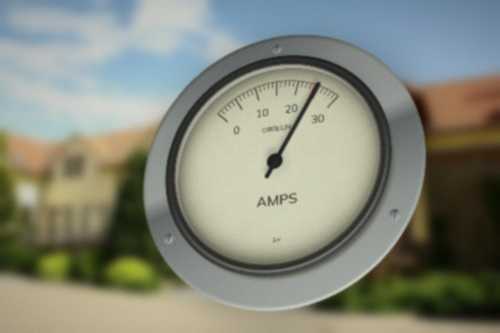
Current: 25 A
